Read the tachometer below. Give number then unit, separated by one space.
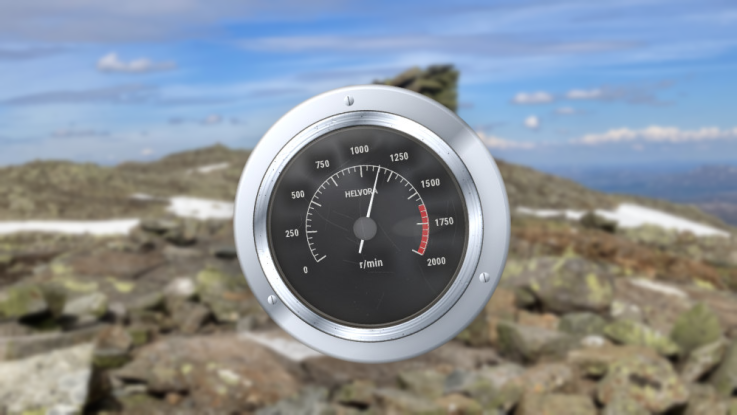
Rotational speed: 1150 rpm
